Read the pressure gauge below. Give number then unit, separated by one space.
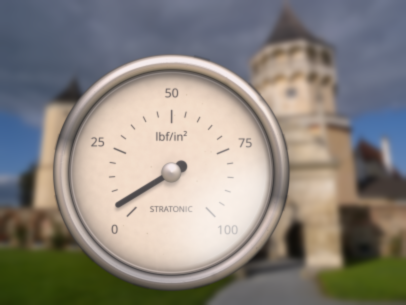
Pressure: 5 psi
